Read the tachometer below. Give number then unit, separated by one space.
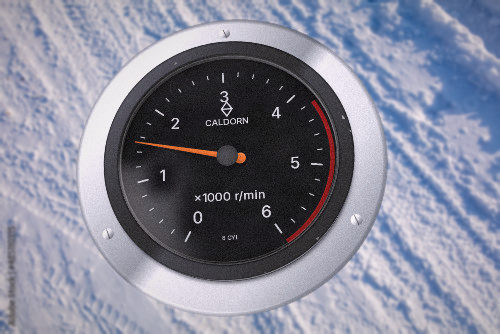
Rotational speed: 1500 rpm
